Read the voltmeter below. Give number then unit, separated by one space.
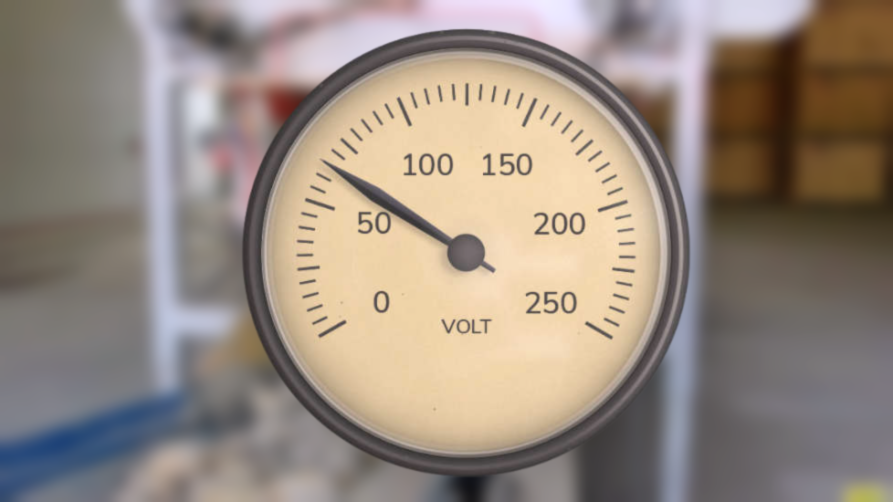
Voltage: 65 V
